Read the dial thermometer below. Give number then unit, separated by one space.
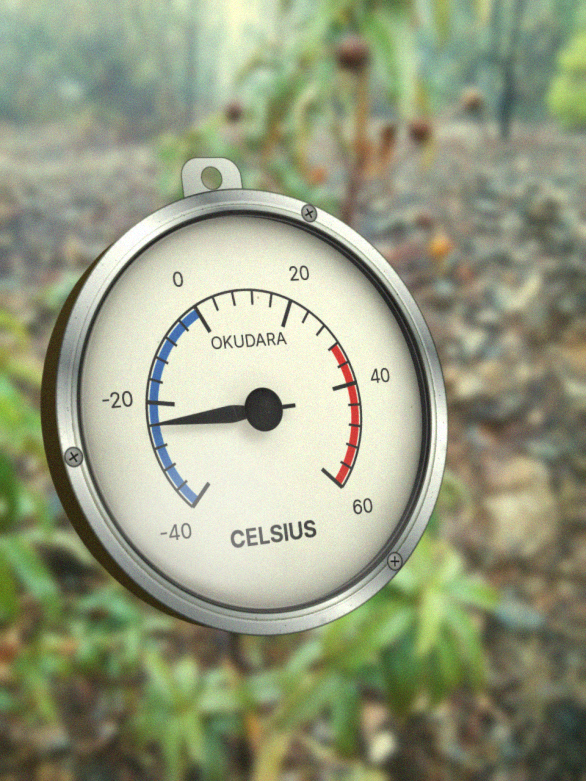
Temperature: -24 °C
